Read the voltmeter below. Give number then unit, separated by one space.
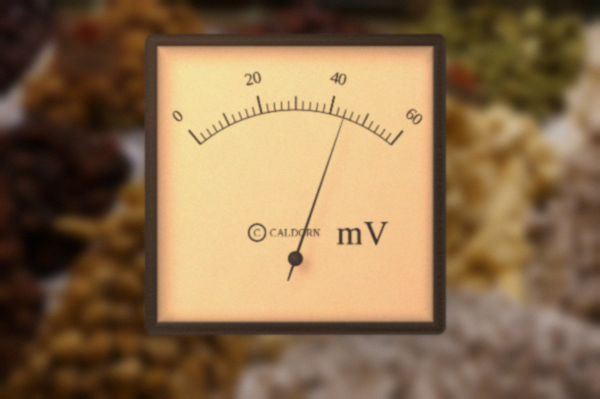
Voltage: 44 mV
